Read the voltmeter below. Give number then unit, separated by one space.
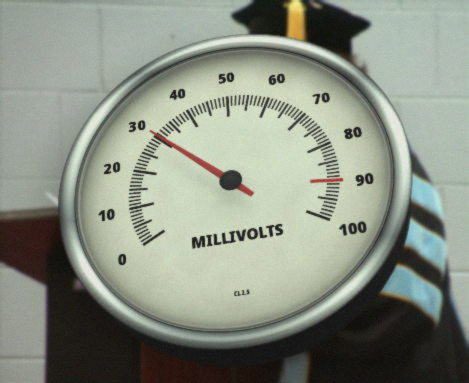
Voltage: 30 mV
